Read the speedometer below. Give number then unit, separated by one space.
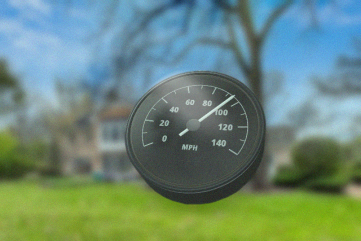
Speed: 95 mph
